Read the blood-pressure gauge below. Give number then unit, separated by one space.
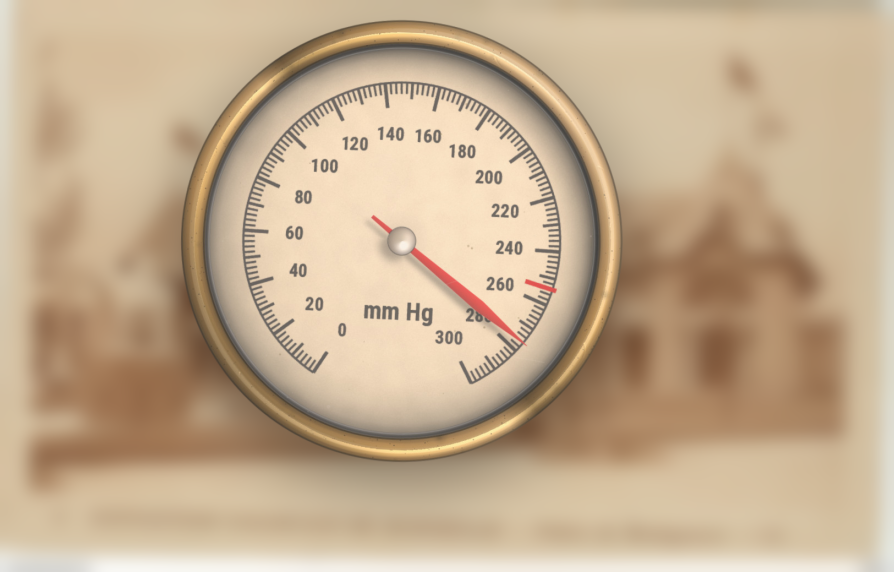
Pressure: 276 mmHg
